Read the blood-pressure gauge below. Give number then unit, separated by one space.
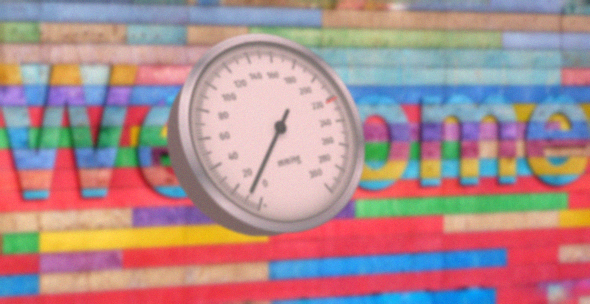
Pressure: 10 mmHg
